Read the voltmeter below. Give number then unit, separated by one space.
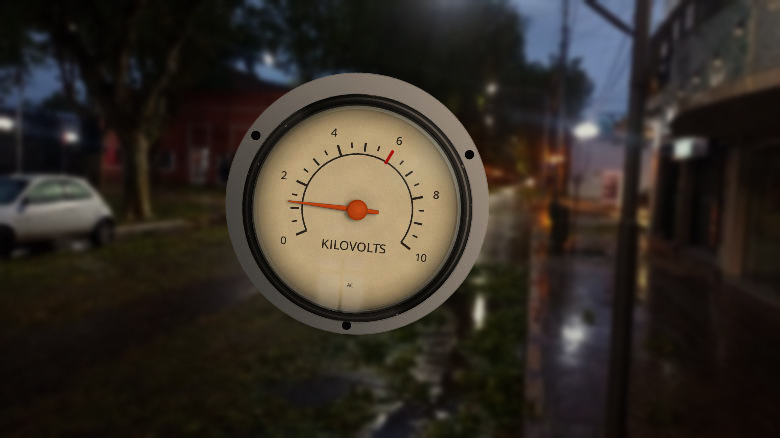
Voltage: 1.25 kV
